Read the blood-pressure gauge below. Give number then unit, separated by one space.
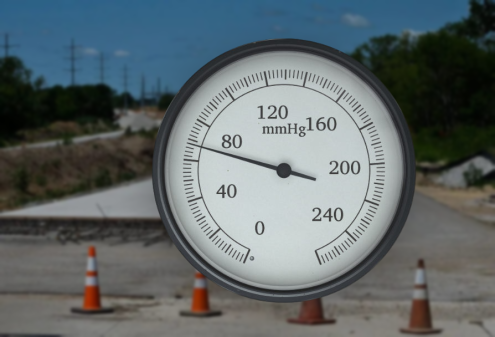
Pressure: 68 mmHg
